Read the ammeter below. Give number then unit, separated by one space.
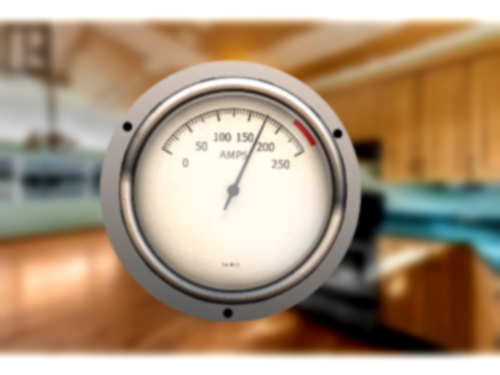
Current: 175 A
